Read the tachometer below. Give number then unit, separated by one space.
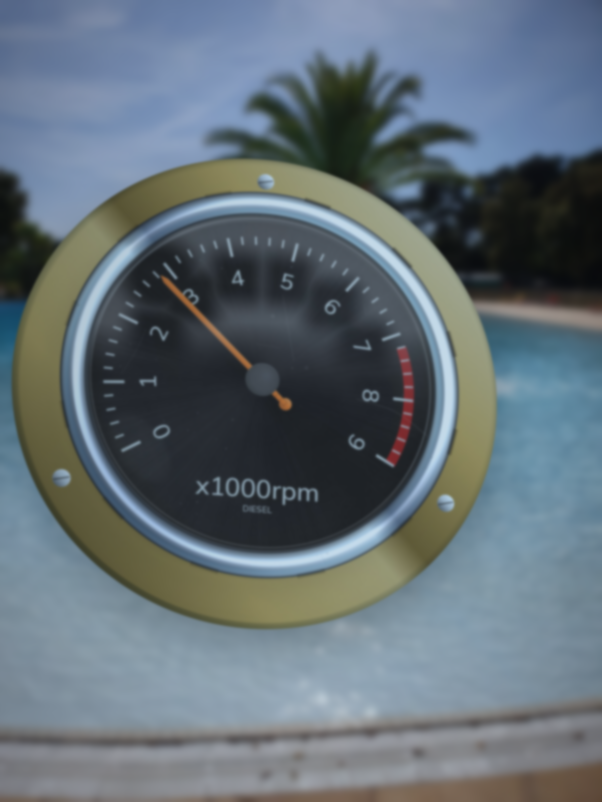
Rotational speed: 2800 rpm
